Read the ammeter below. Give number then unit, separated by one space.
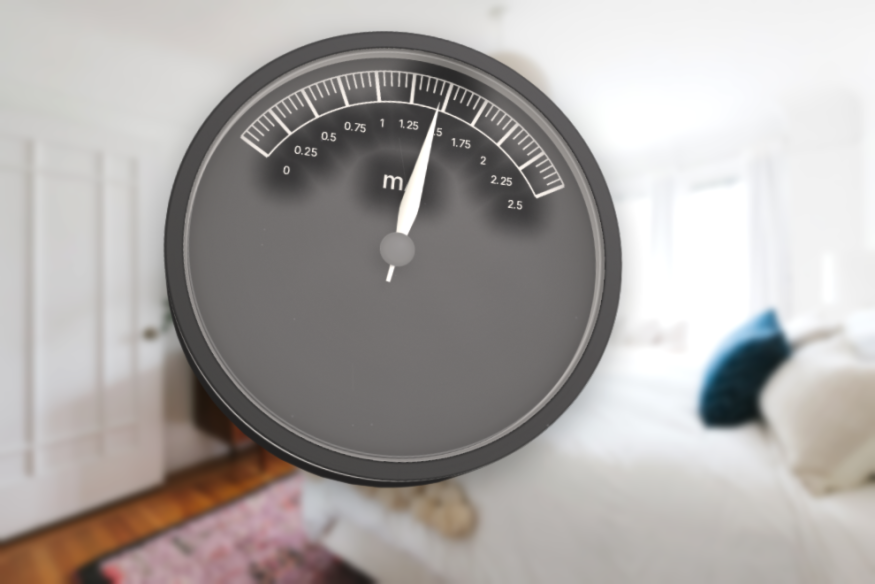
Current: 1.45 mA
